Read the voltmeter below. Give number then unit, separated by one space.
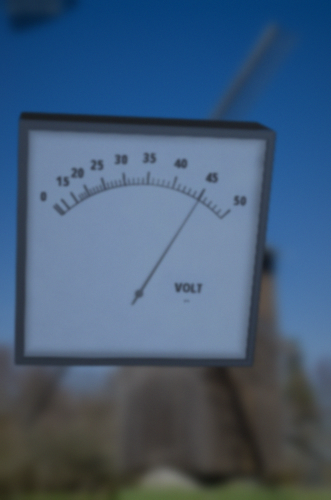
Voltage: 45 V
